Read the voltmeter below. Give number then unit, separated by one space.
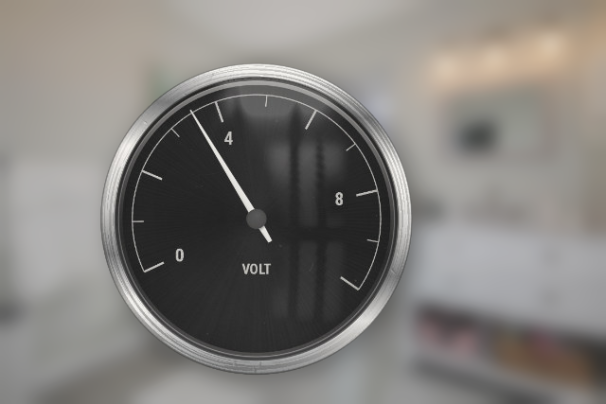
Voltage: 3.5 V
